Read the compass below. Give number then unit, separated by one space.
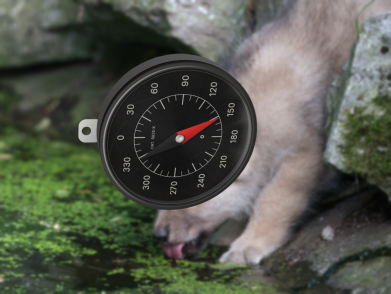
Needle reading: 150 °
